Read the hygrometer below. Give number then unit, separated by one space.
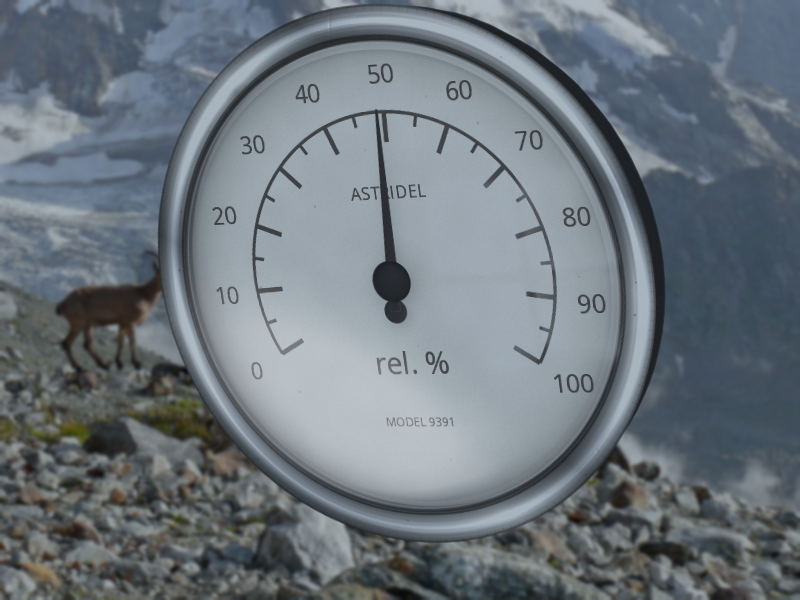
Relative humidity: 50 %
